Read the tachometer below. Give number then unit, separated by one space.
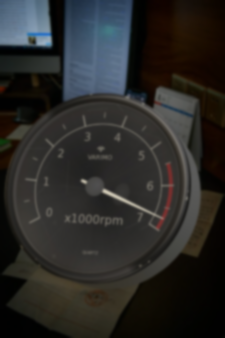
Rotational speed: 6750 rpm
